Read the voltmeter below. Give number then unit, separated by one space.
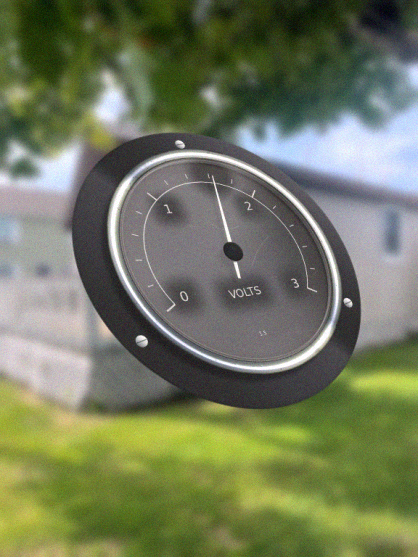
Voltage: 1.6 V
